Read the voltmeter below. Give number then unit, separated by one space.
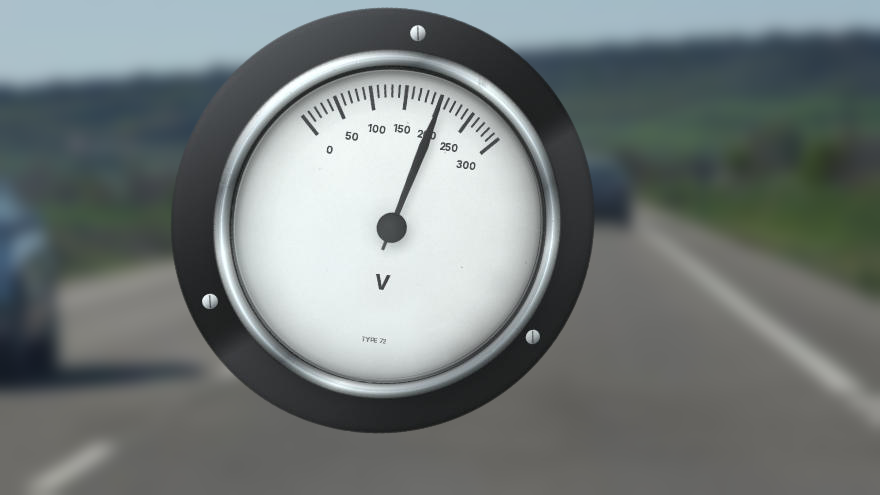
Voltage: 200 V
